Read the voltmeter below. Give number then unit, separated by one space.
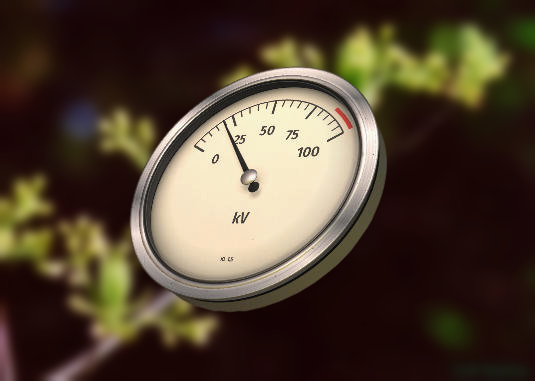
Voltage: 20 kV
